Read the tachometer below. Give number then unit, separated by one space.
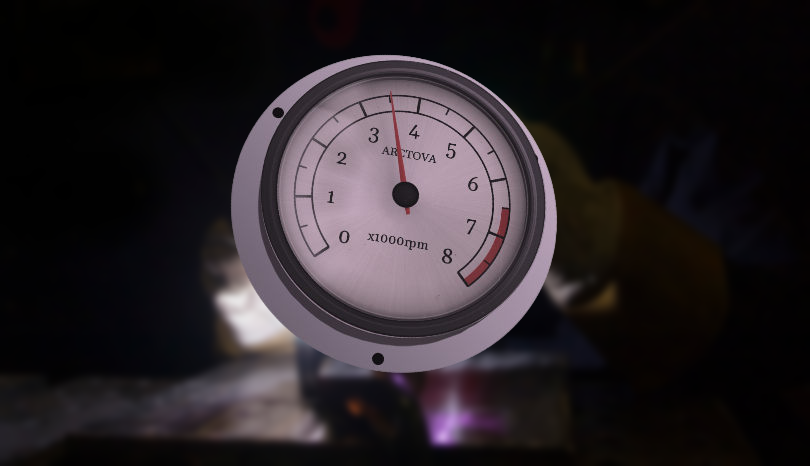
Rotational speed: 3500 rpm
